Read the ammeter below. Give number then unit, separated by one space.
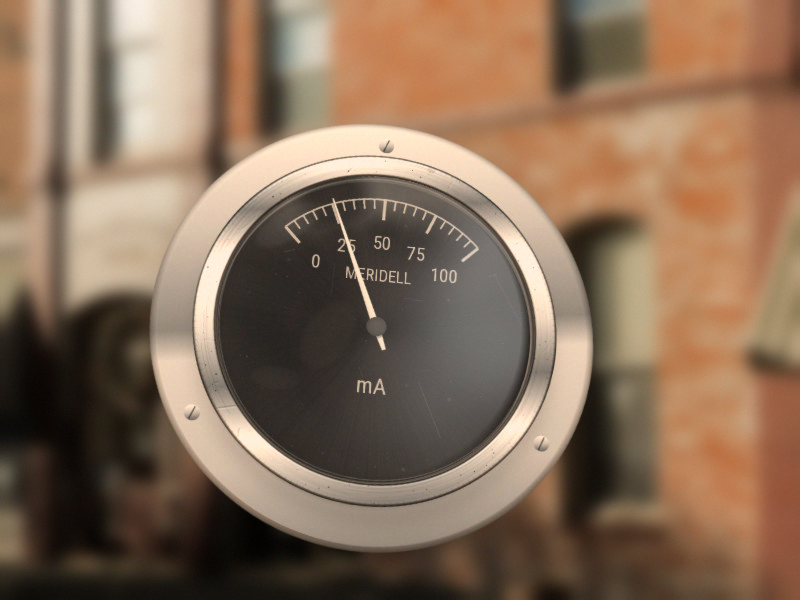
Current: 25 mA
